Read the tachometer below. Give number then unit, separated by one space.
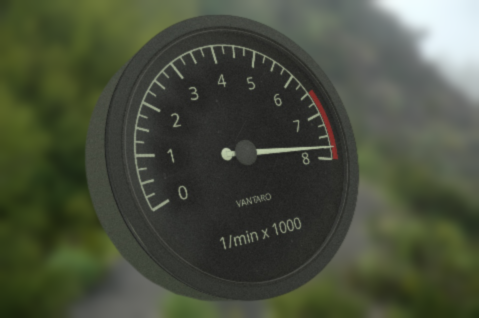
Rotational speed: 7750 rpm
